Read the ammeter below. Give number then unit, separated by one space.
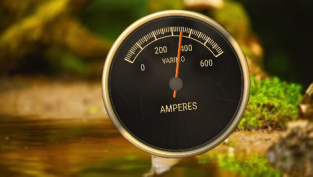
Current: 350 A
